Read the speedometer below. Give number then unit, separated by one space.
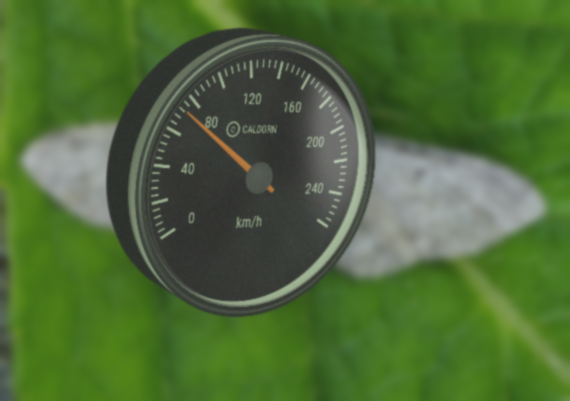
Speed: 72 km/h
